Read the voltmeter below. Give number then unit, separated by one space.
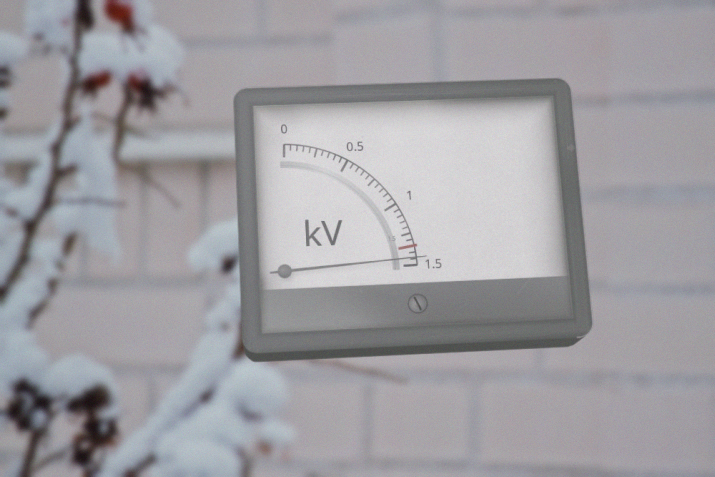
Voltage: 1.45 kV
